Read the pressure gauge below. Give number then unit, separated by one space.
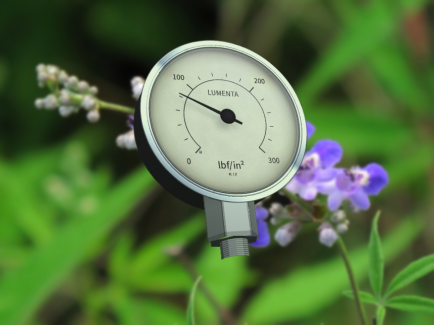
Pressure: 80 psi
